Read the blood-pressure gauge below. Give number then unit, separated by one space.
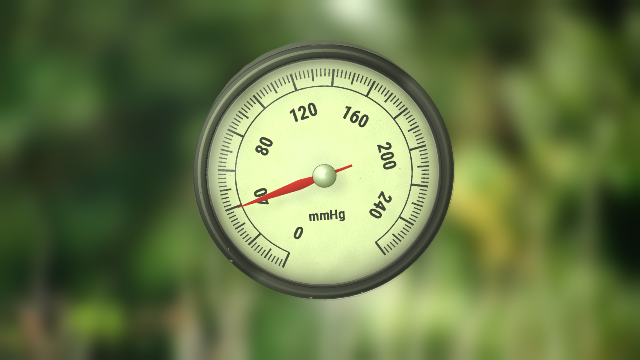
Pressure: 40 mmHg
